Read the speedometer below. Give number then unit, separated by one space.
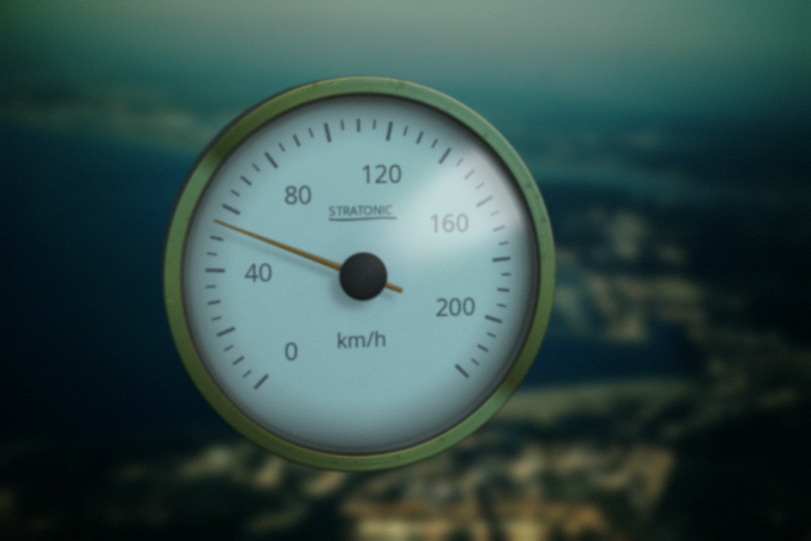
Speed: 55 km/h
